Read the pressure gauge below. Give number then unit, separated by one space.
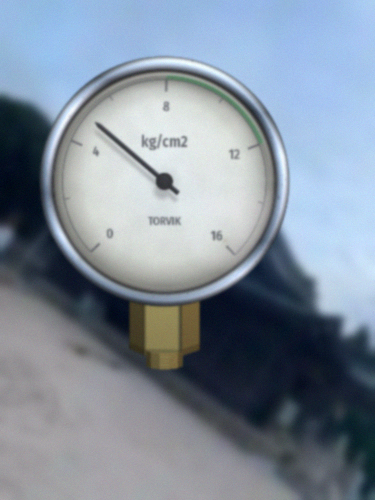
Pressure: 5 kg/cm²
